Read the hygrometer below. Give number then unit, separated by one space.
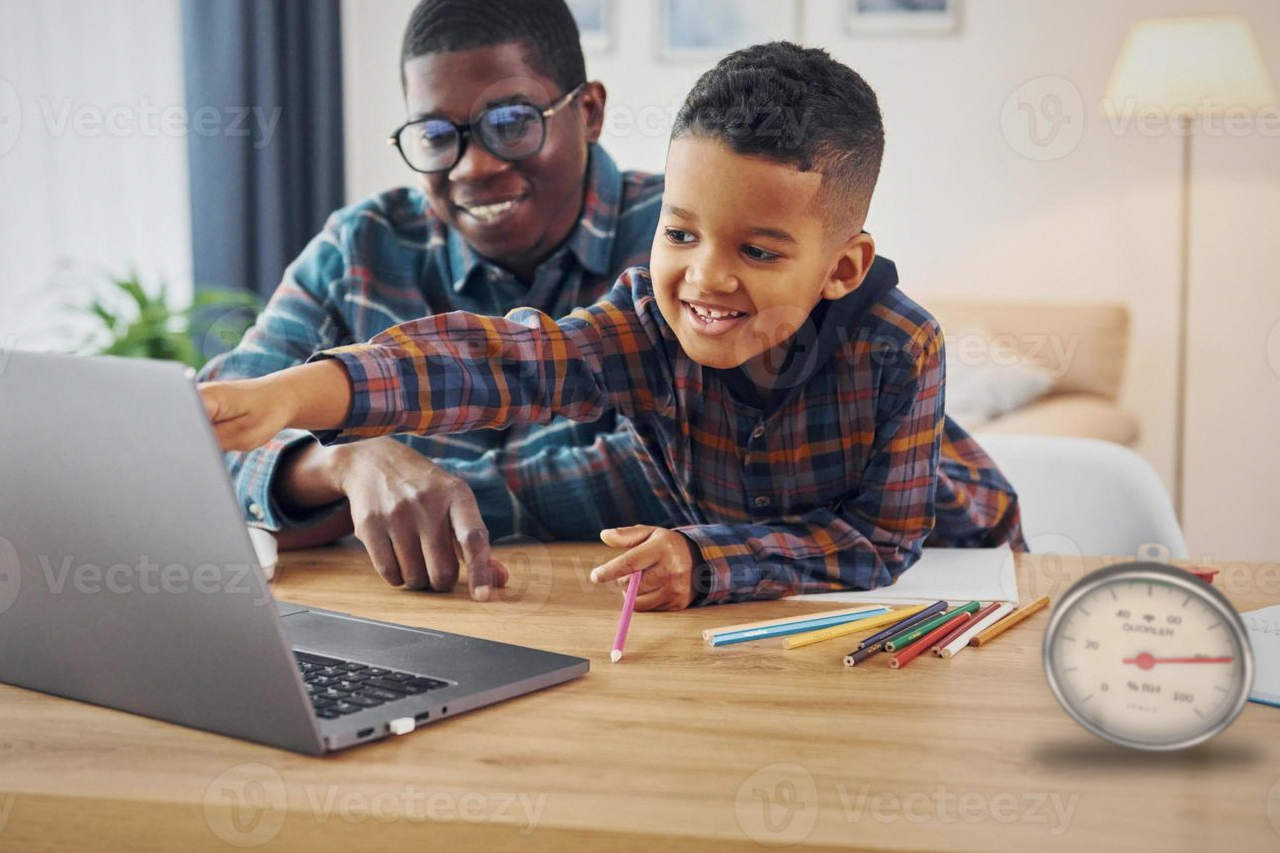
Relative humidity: 80 %
